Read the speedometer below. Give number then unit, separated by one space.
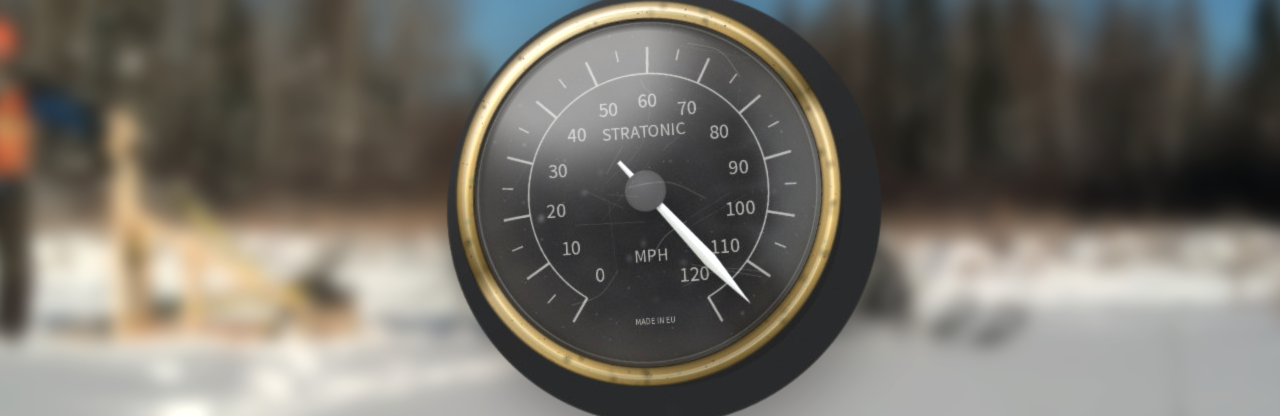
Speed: 115 mph
